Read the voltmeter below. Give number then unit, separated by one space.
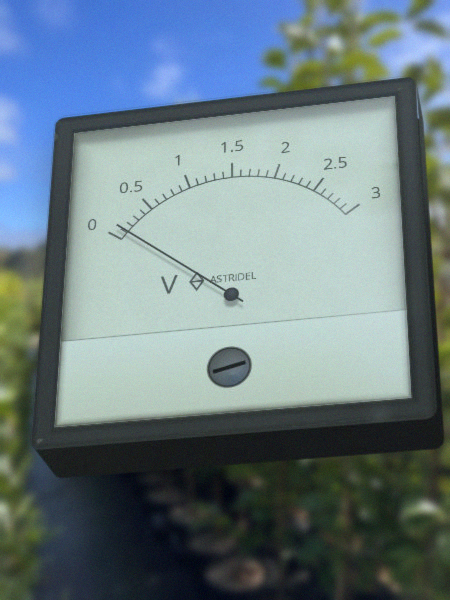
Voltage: 0.1 V
